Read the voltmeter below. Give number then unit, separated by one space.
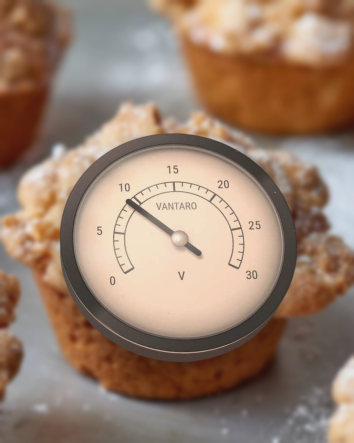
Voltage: 9 V
